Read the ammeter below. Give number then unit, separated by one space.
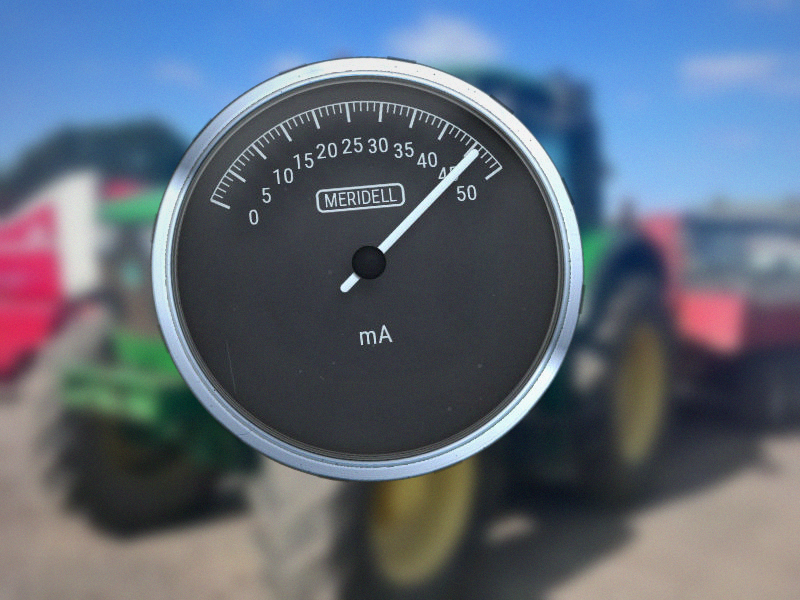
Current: 46 mA
